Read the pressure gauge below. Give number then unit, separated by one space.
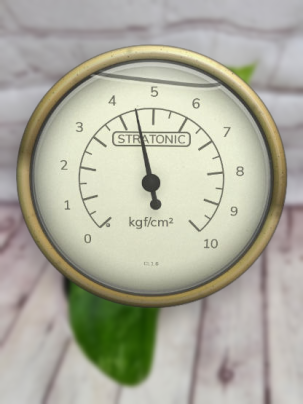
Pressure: 4.5 kg/cm²
